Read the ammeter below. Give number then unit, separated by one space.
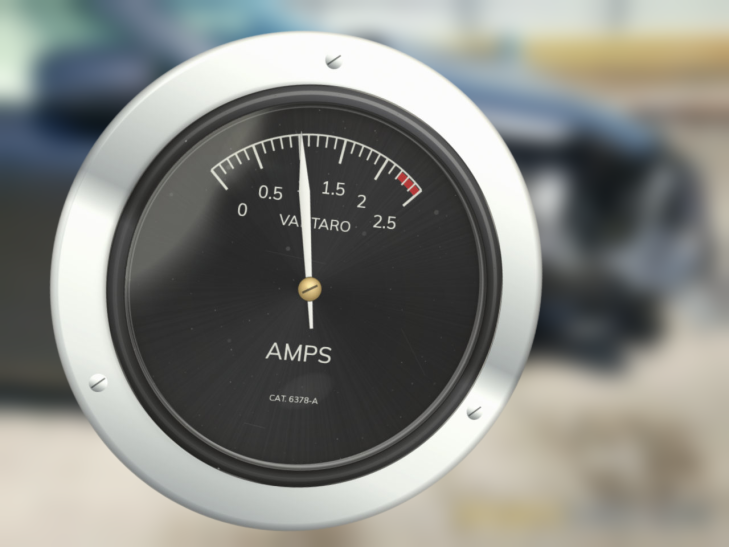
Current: 1 A
